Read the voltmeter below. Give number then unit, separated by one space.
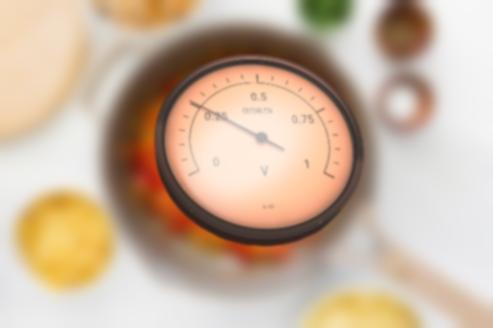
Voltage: 0.25 V
